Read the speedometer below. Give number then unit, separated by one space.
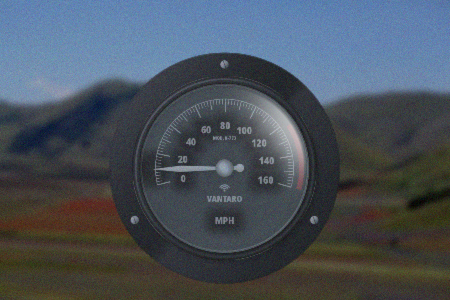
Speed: 10 mph
